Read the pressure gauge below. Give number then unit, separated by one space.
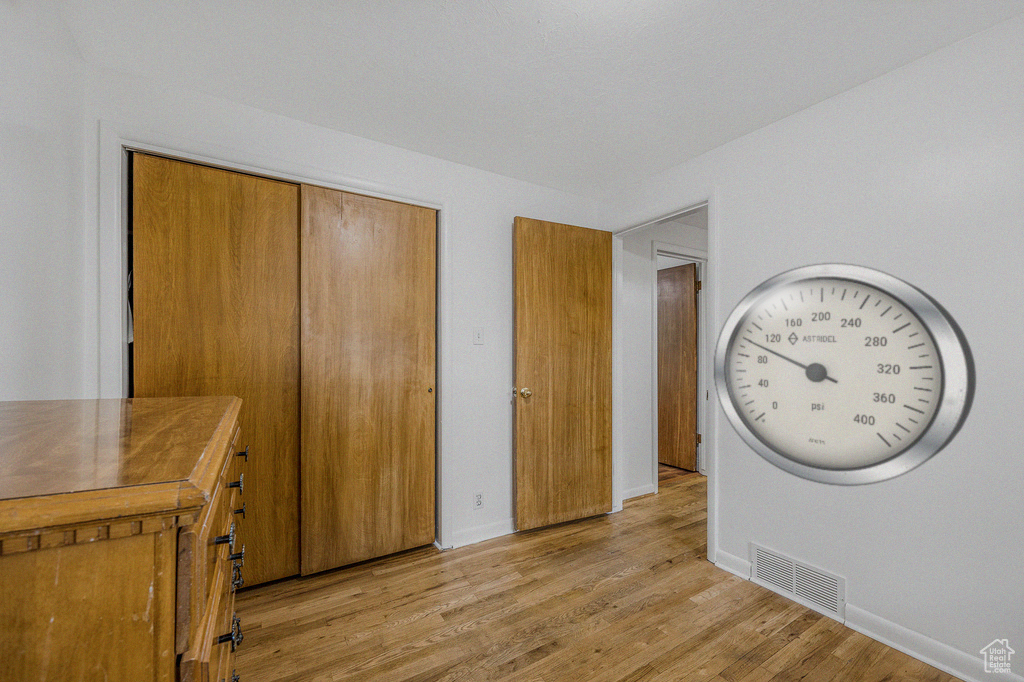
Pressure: 100 psi
